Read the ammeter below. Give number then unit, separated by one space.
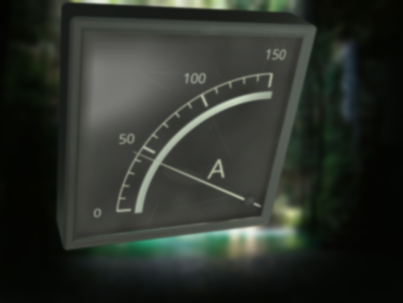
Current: 45 A
